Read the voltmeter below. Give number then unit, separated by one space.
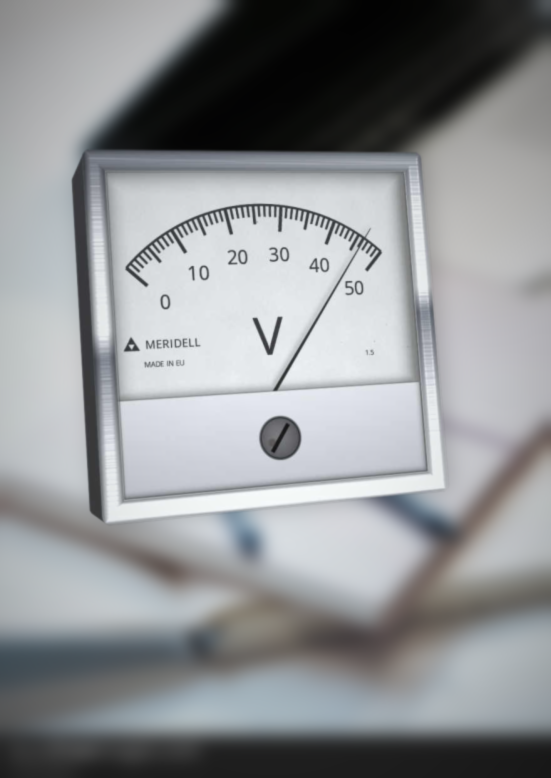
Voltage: 46 V
